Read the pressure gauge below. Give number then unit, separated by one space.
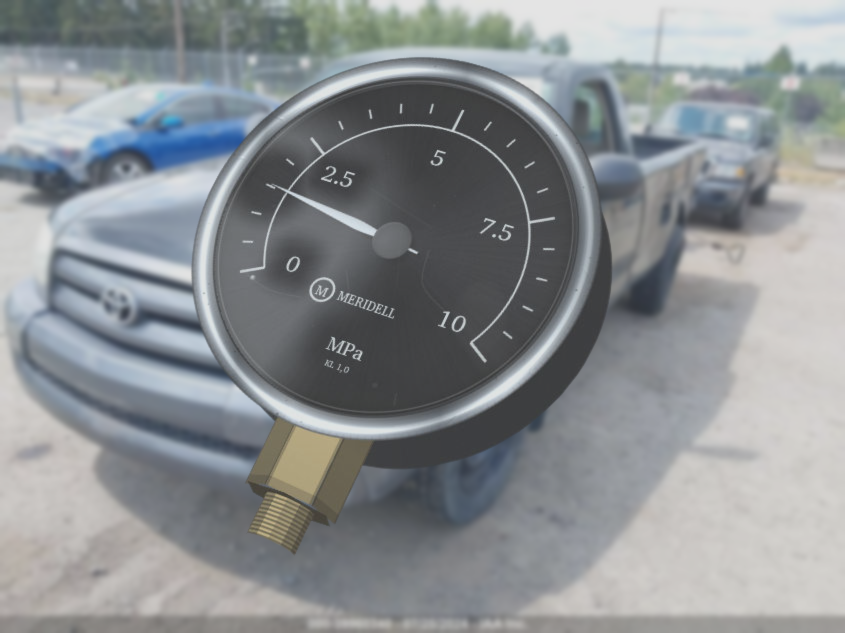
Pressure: 1.5 MPa
